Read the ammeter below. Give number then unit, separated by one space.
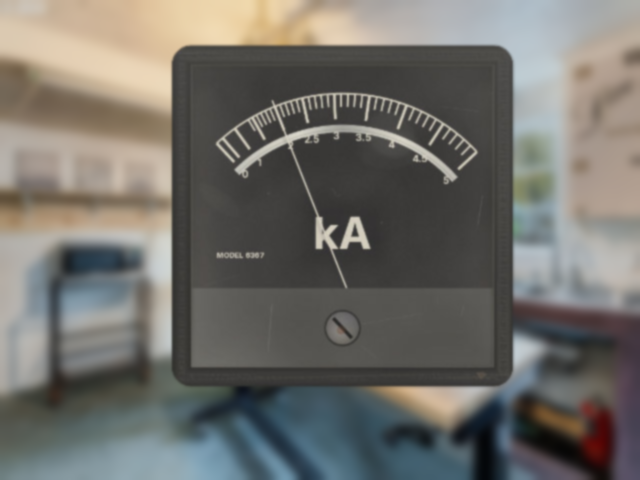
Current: 2 kA
